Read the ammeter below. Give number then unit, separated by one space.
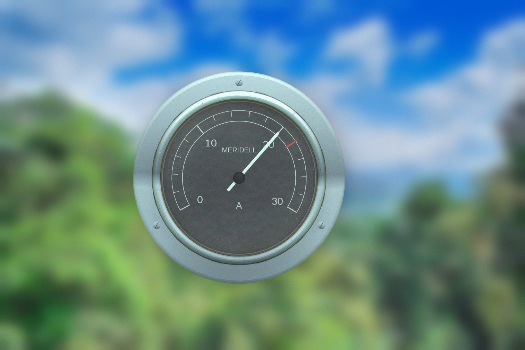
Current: 20 A
